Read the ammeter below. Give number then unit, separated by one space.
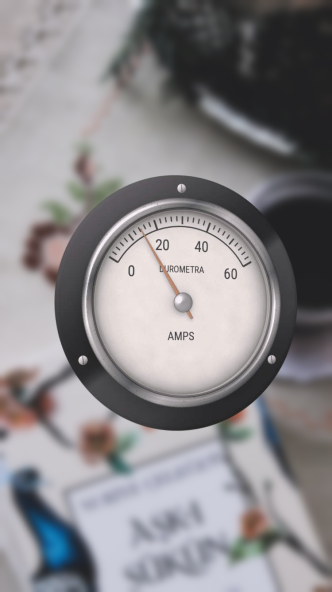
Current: 14 A
